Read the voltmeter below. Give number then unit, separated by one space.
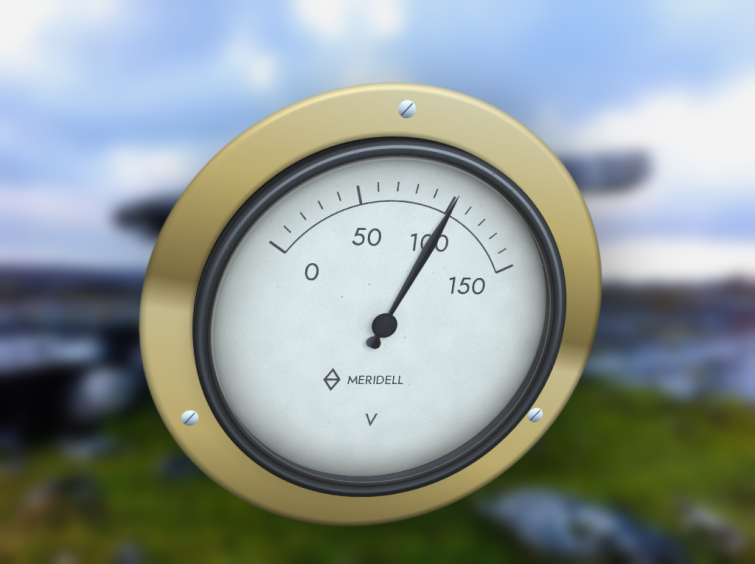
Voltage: 100 V
